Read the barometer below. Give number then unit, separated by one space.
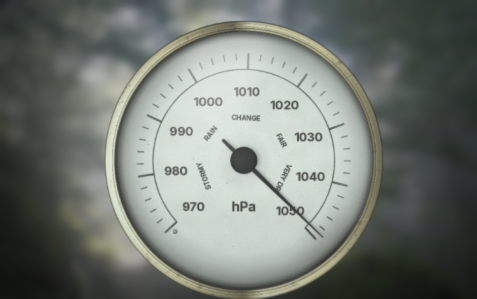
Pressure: 1049 hPa
